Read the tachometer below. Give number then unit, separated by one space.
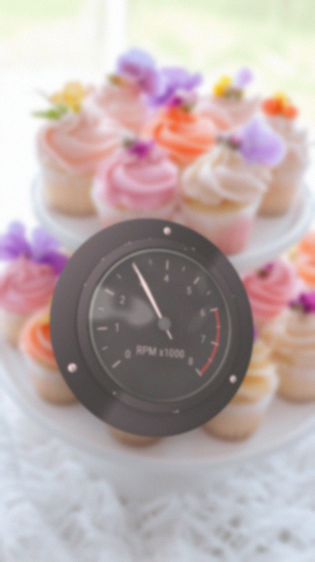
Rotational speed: 3000 rpm
